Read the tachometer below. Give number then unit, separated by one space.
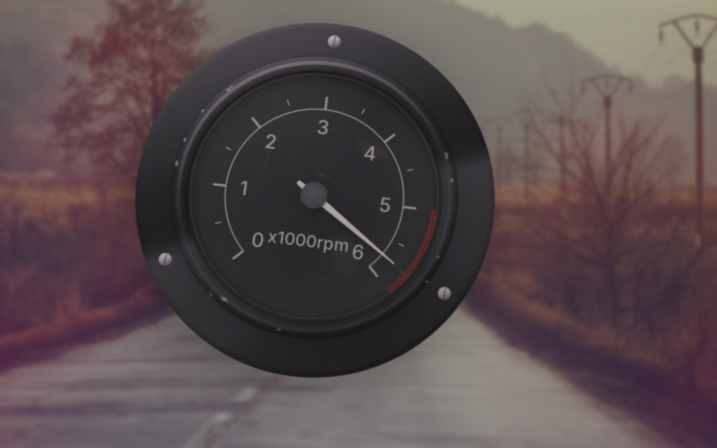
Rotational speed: 5750 rpm
